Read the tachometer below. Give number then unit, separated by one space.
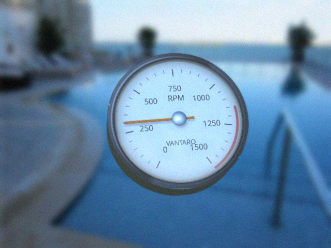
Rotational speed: 300 rpm
